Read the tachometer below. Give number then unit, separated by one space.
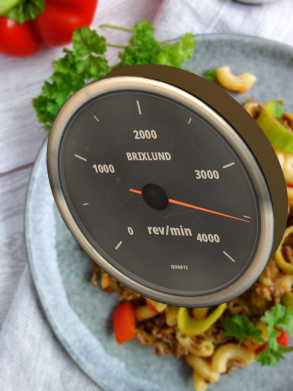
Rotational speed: 3500 rpm
